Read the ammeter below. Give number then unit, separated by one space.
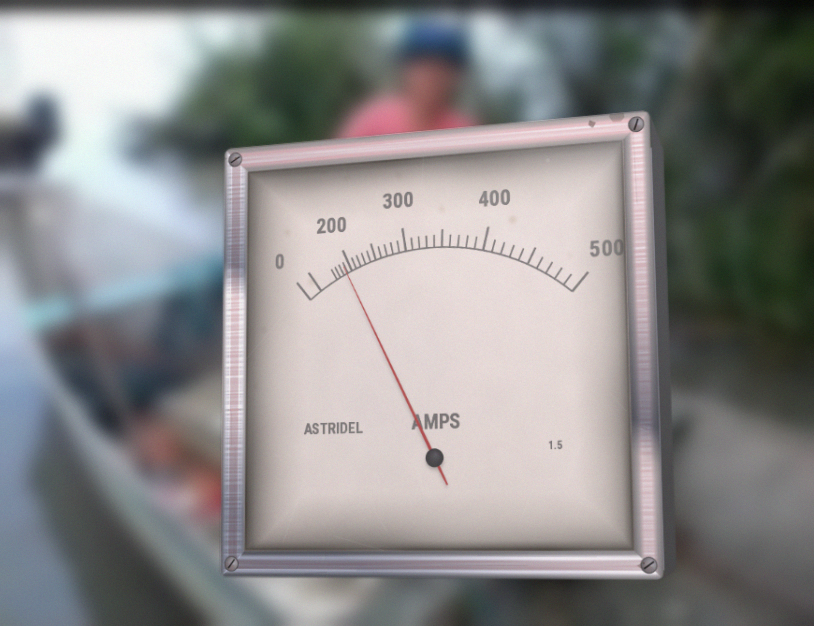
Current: 190 A
